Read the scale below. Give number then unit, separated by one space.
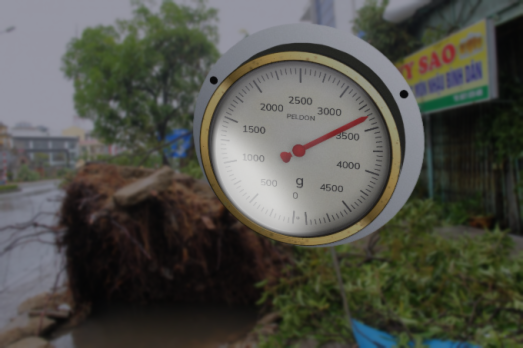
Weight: 3350 g
